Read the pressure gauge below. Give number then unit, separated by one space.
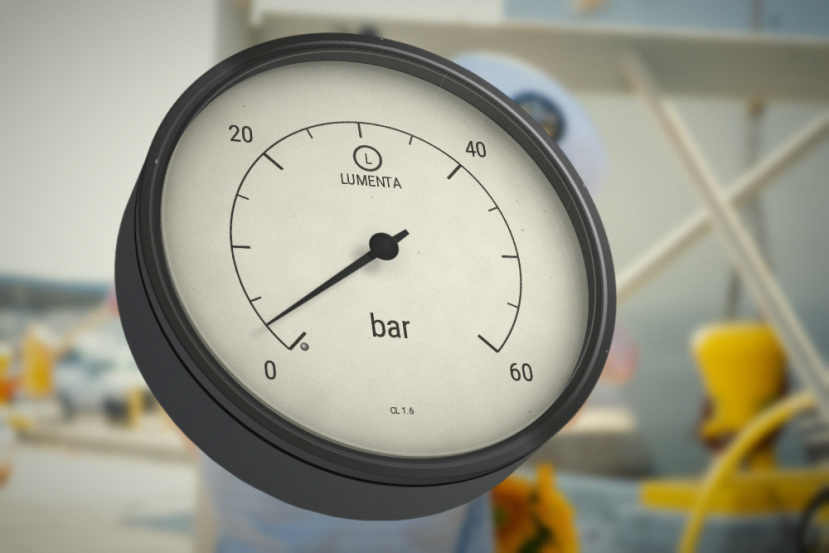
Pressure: 2.5 bar
